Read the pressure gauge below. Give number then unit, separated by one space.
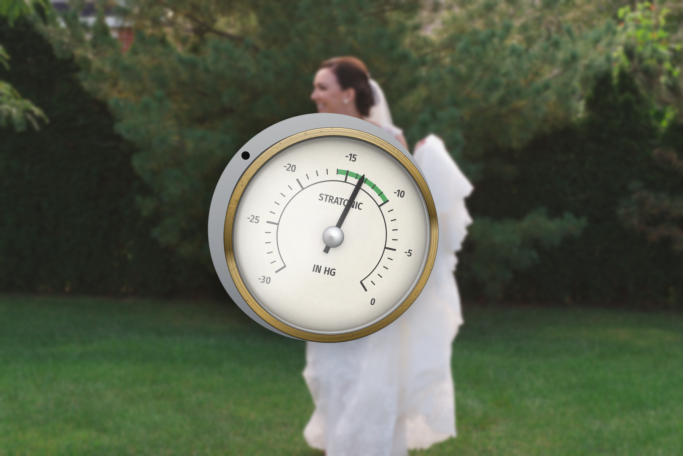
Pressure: -13.5 inHg
